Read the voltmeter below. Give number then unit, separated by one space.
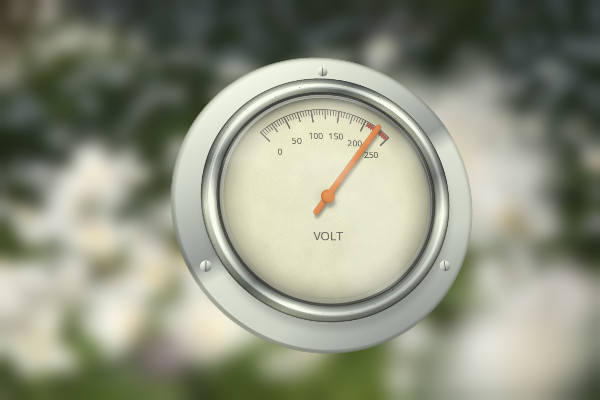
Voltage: 225 V
